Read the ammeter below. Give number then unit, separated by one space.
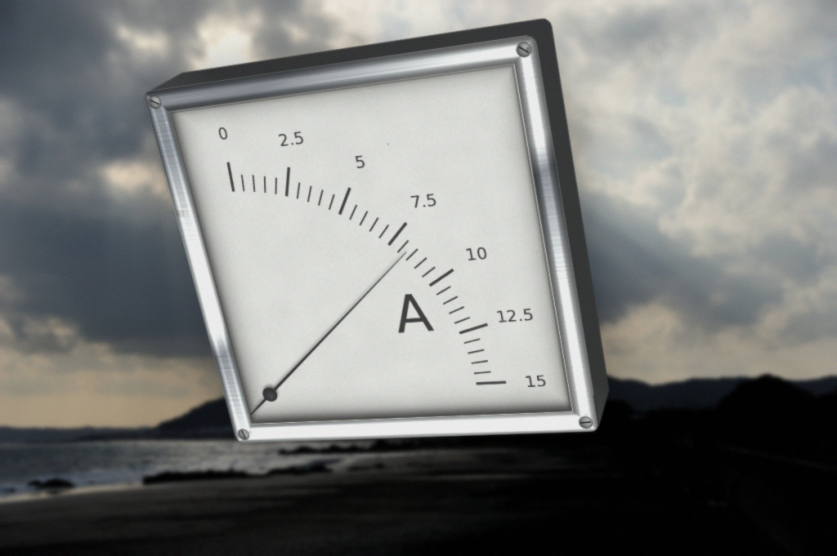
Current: 8.25 A
